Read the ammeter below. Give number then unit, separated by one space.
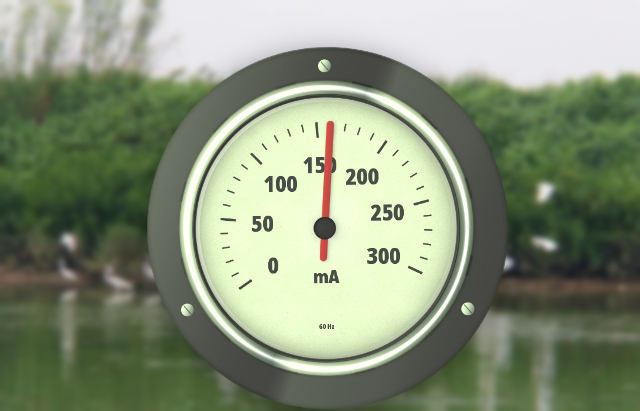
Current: 160 mA
